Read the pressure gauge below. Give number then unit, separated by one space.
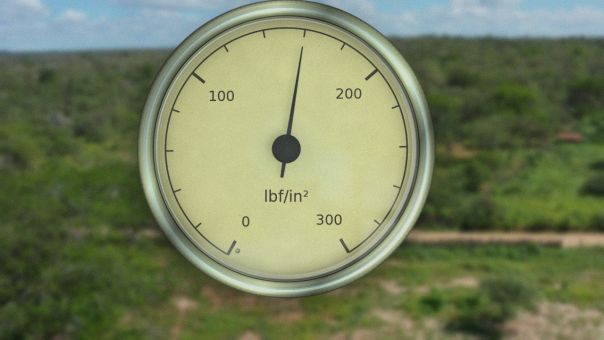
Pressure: 160 psi
